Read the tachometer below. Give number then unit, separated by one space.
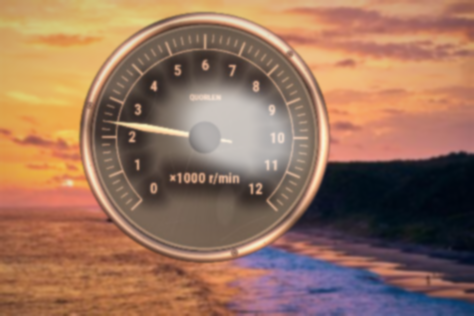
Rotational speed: 2400 rpm
